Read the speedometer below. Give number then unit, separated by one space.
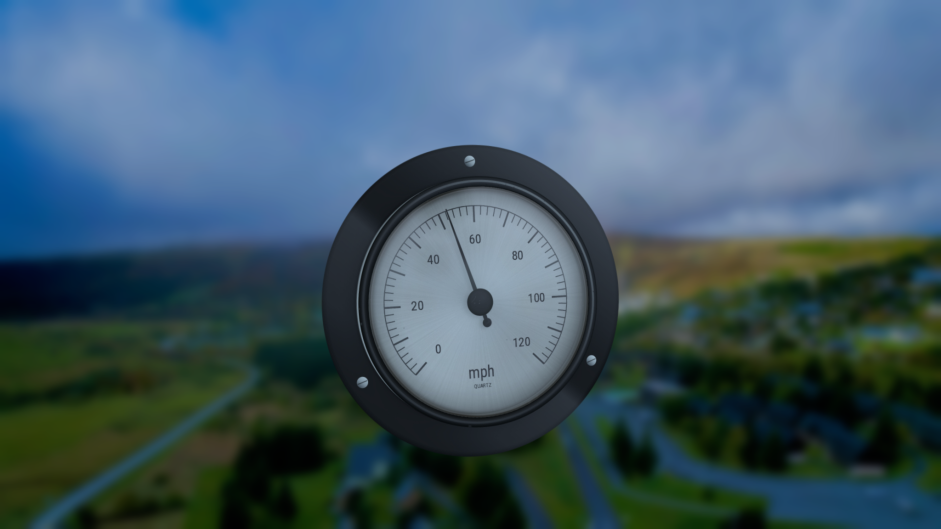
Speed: 52 mph
